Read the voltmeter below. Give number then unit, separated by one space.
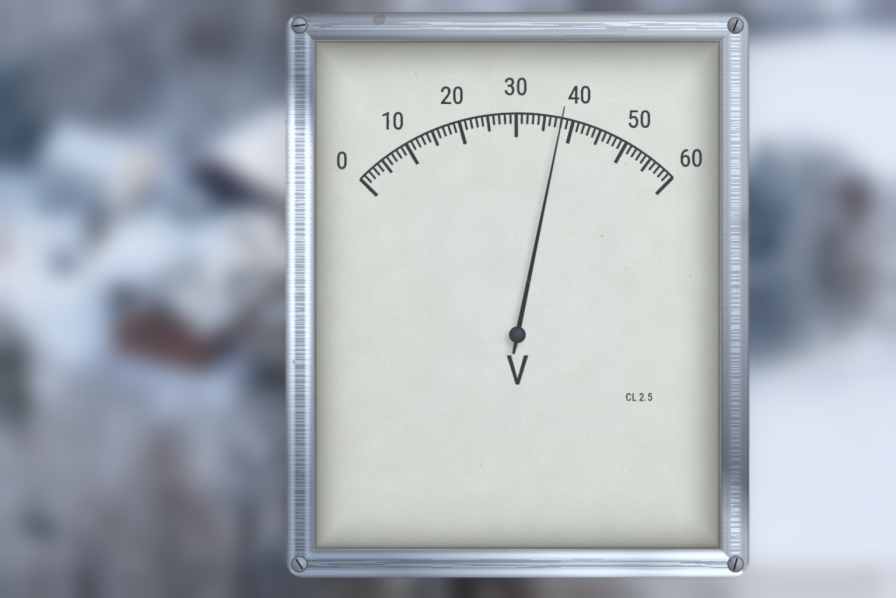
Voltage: 38 V
